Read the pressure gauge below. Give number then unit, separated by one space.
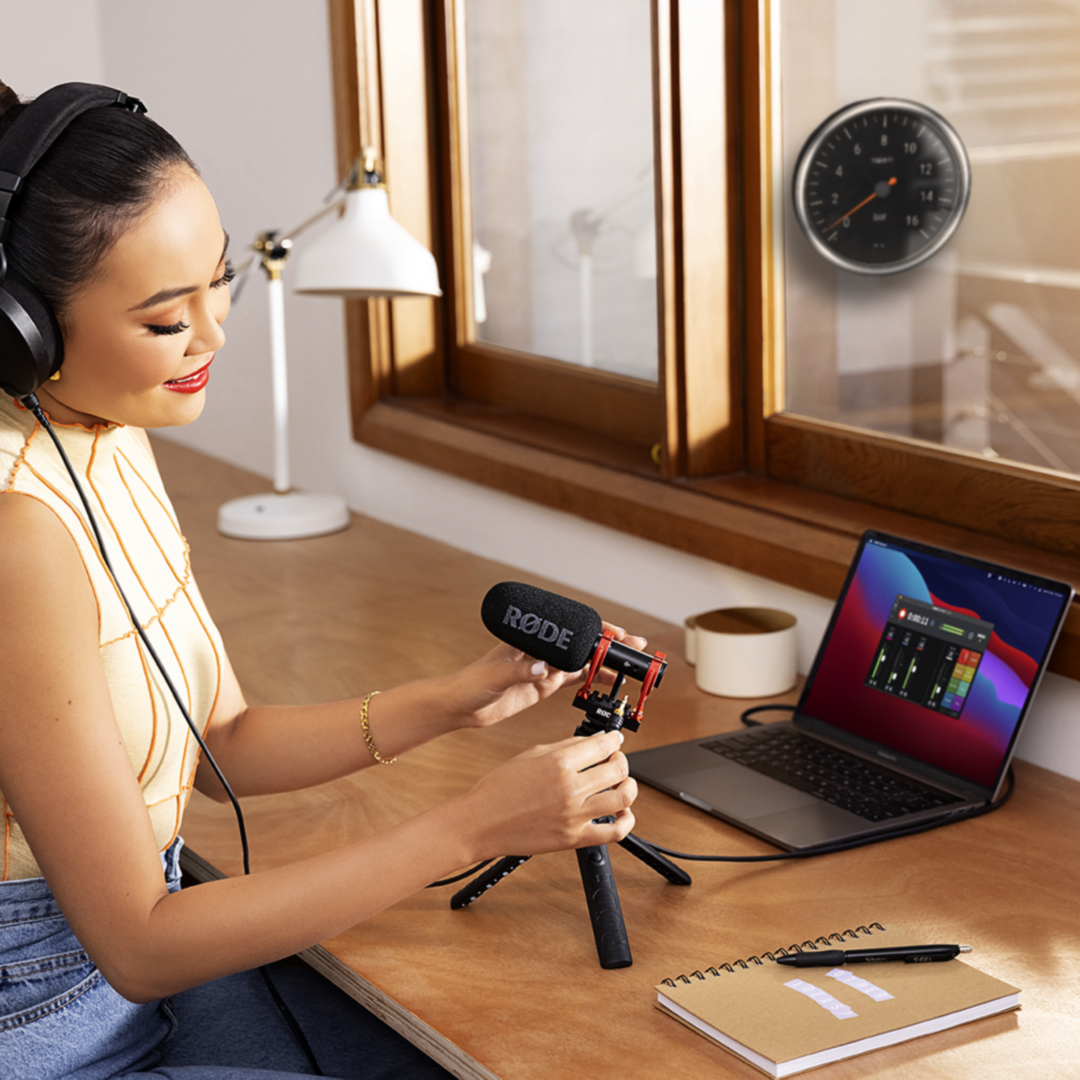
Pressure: 0.5 bar
